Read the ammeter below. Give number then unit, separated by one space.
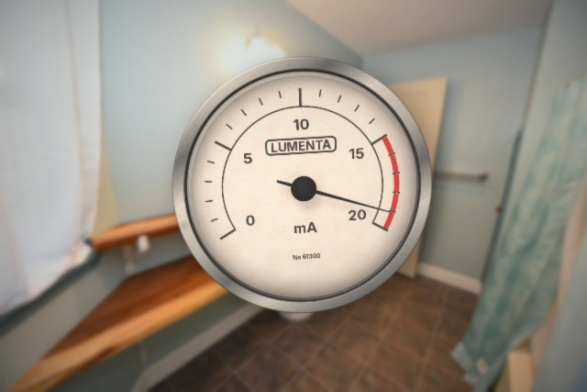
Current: 19 mA
